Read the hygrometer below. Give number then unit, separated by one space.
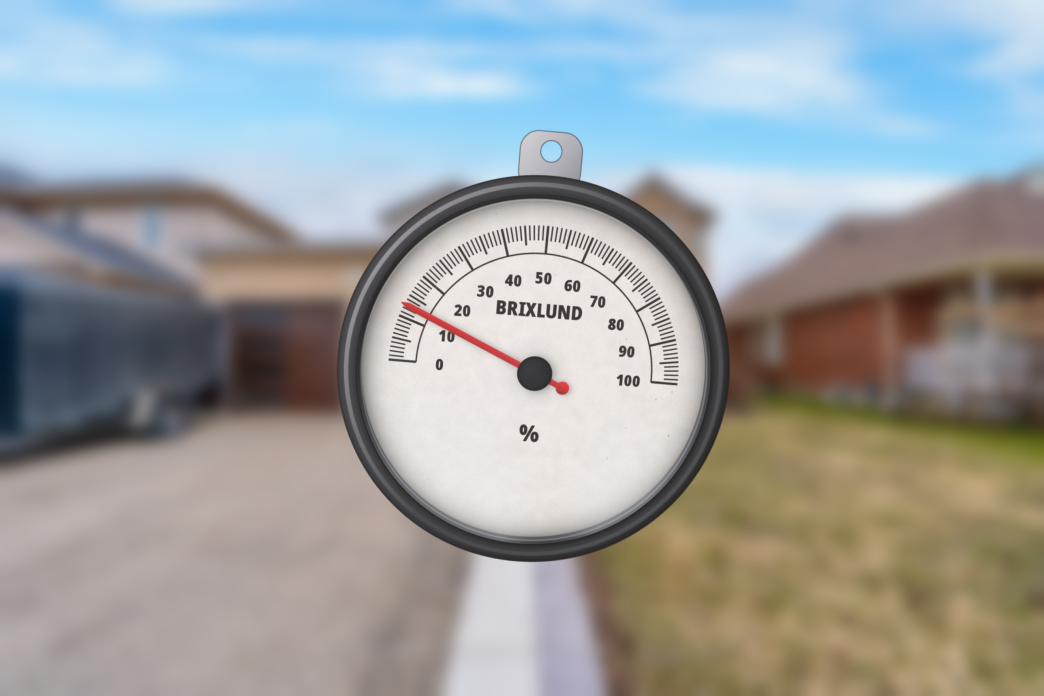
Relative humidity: 13 %
